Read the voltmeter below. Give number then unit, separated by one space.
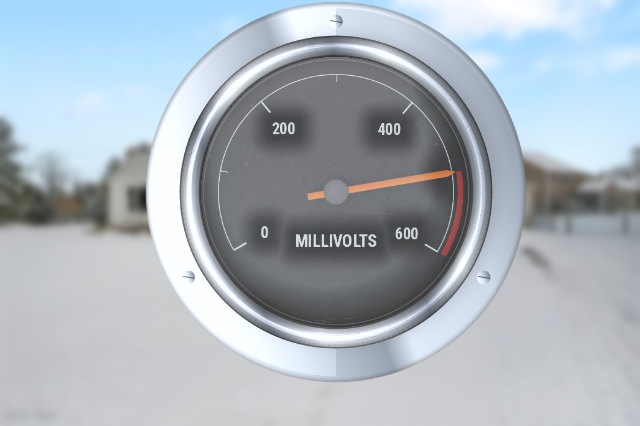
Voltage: 500 mV
